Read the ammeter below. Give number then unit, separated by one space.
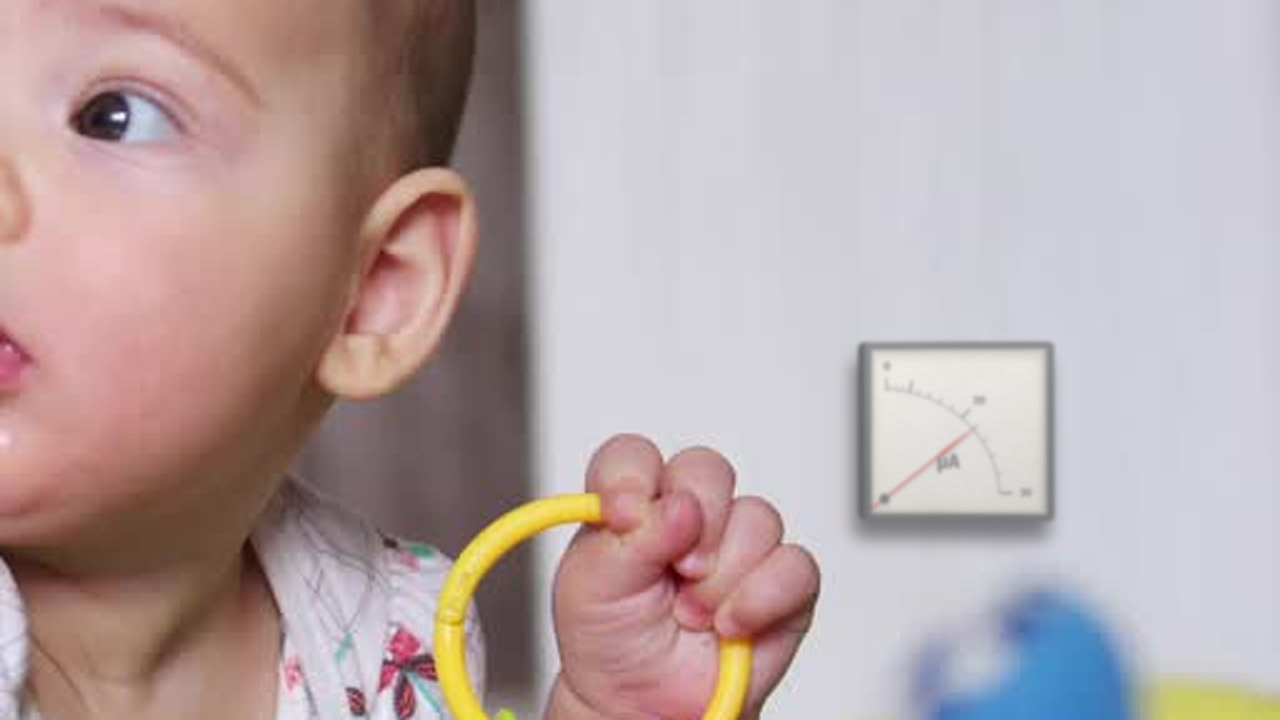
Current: 22 µA
